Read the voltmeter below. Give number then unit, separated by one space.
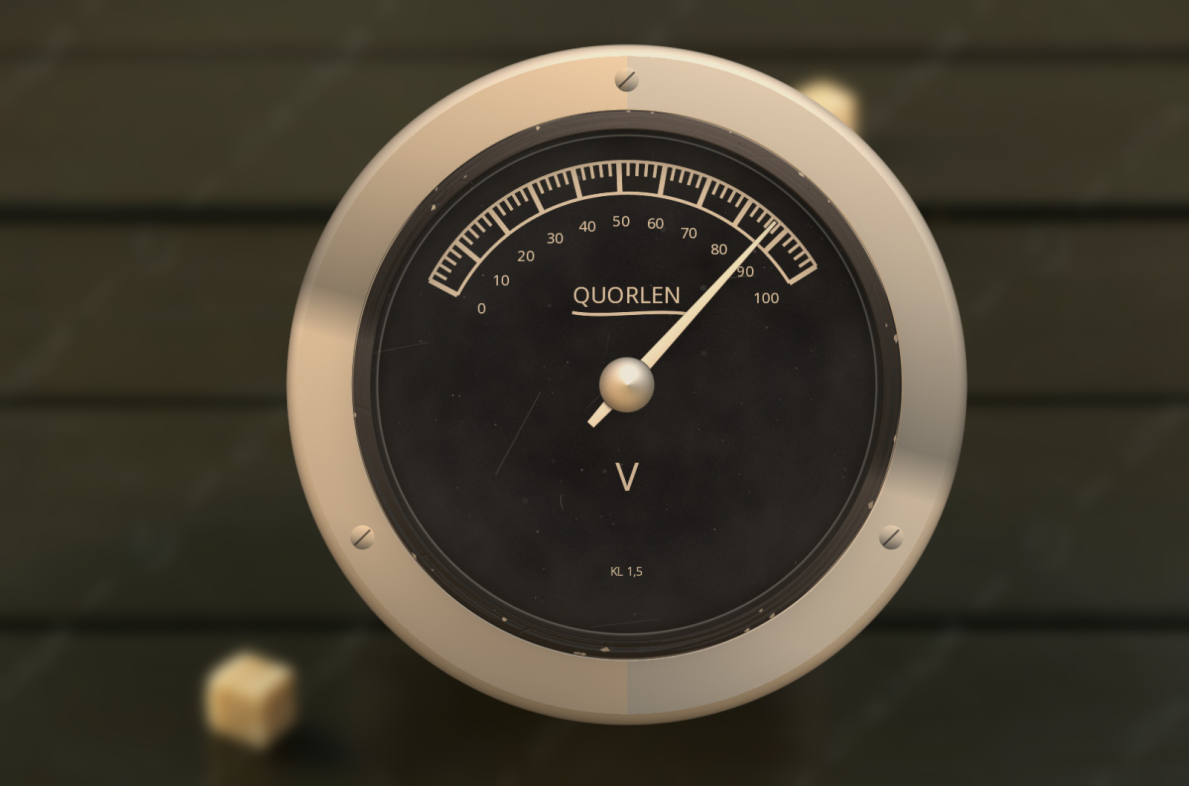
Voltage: 87 V
